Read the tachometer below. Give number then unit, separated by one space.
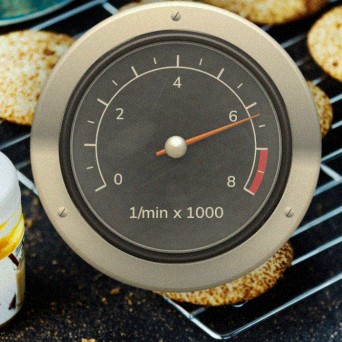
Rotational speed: 6250 rpm
